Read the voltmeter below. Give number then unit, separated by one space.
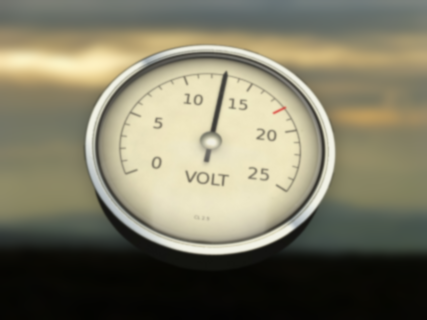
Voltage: 13 V
